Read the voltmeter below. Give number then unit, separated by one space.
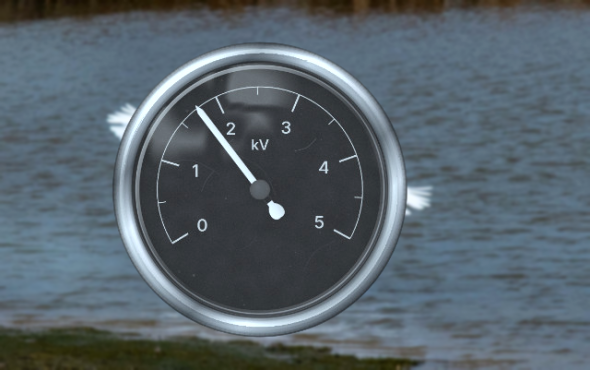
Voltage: 1.75 kV
